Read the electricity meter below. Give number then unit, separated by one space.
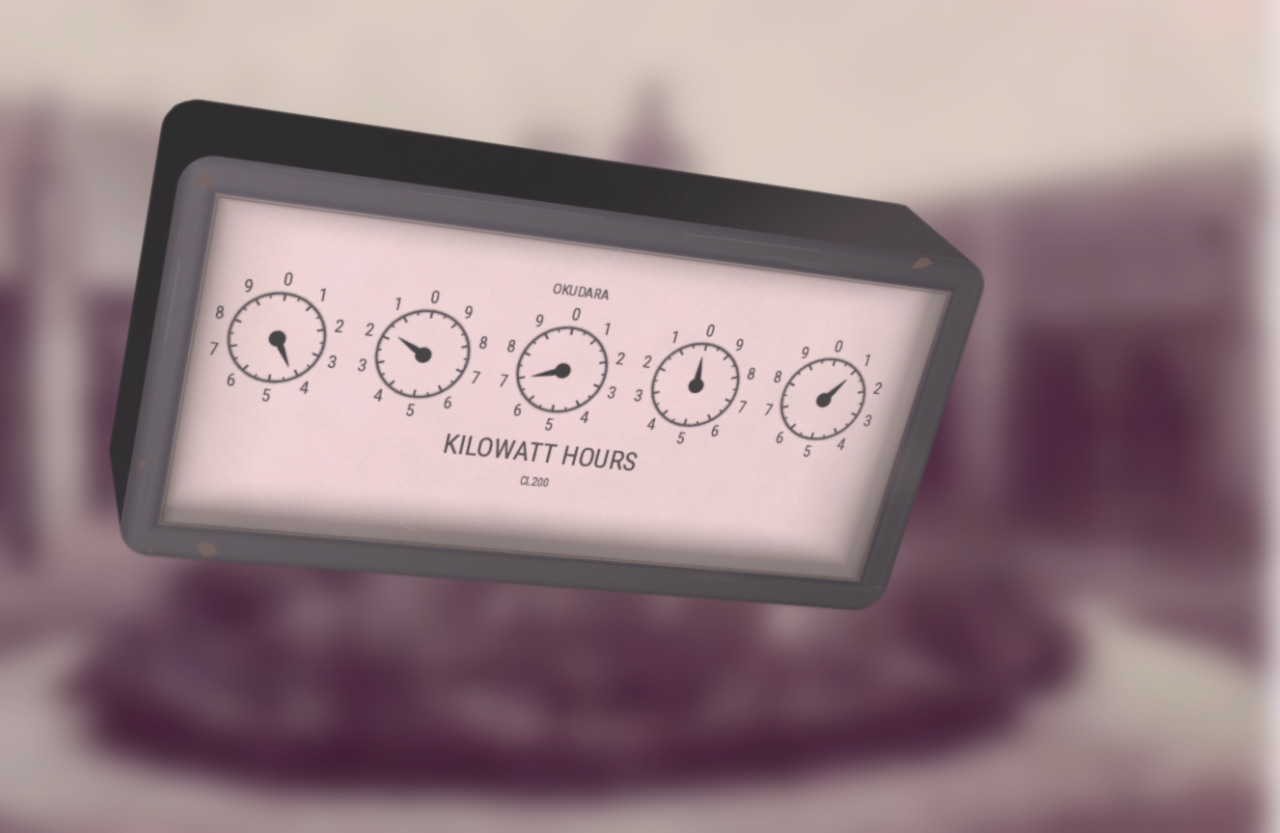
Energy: 41701 kWh
